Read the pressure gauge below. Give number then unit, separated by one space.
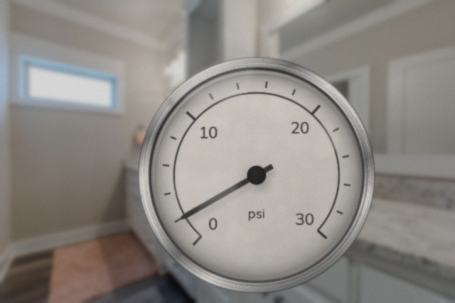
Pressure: 2 psi
